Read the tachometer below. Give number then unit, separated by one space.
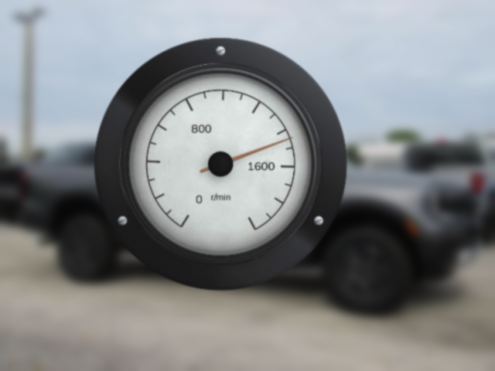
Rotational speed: 1450 rpm
